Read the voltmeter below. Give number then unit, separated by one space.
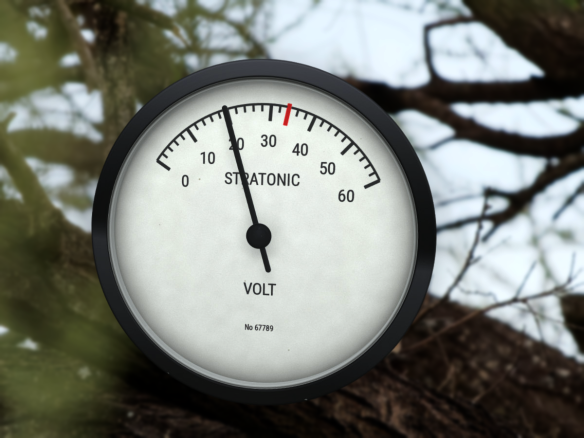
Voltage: 20 V
